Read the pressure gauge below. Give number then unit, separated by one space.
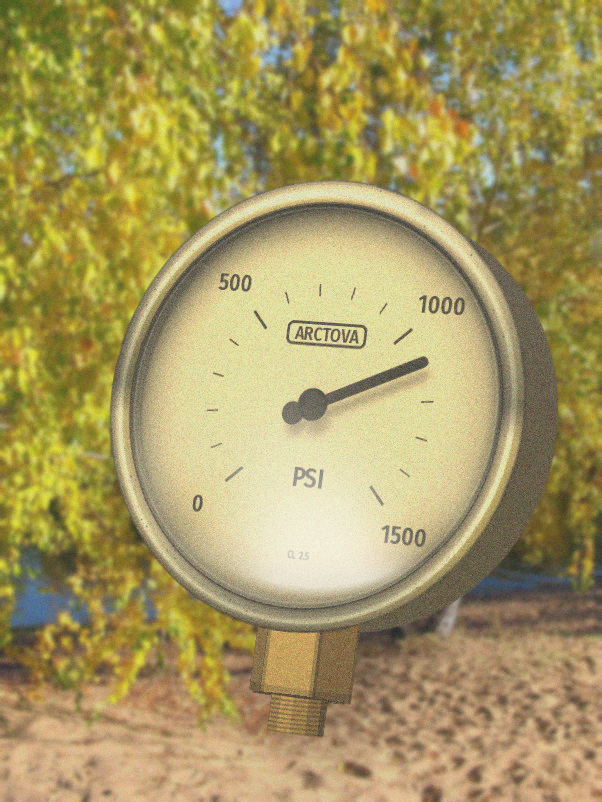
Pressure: 1100 psi
